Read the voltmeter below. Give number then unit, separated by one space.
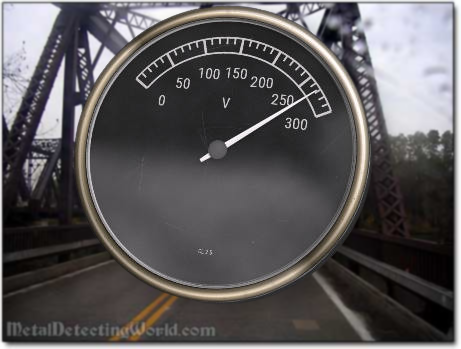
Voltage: 270 V
